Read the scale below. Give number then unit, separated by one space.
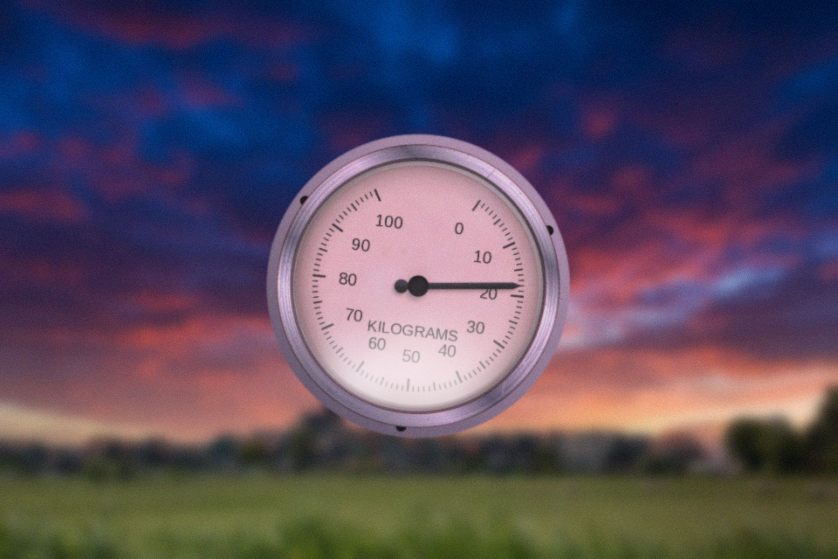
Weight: 18 kg
